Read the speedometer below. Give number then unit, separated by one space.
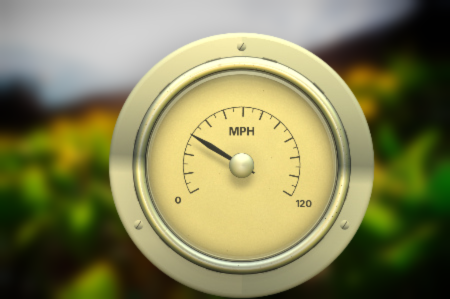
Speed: 30 mph
